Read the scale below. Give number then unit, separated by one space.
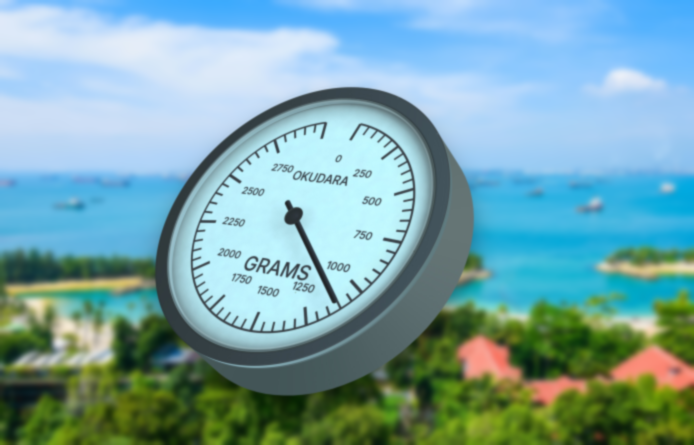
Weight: 1100 g
